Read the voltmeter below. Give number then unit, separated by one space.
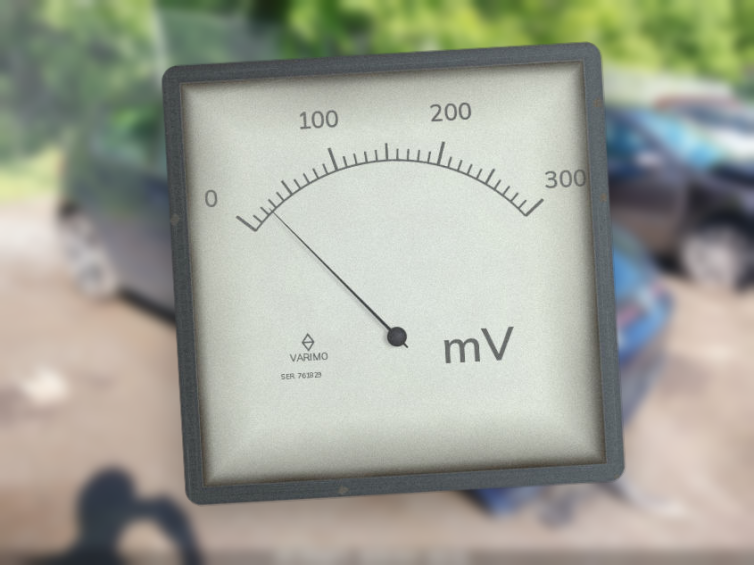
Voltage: 25 mV
